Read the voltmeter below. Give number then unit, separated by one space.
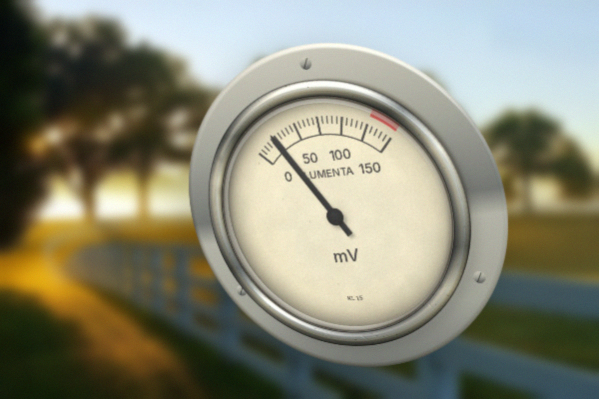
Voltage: 25 mV
